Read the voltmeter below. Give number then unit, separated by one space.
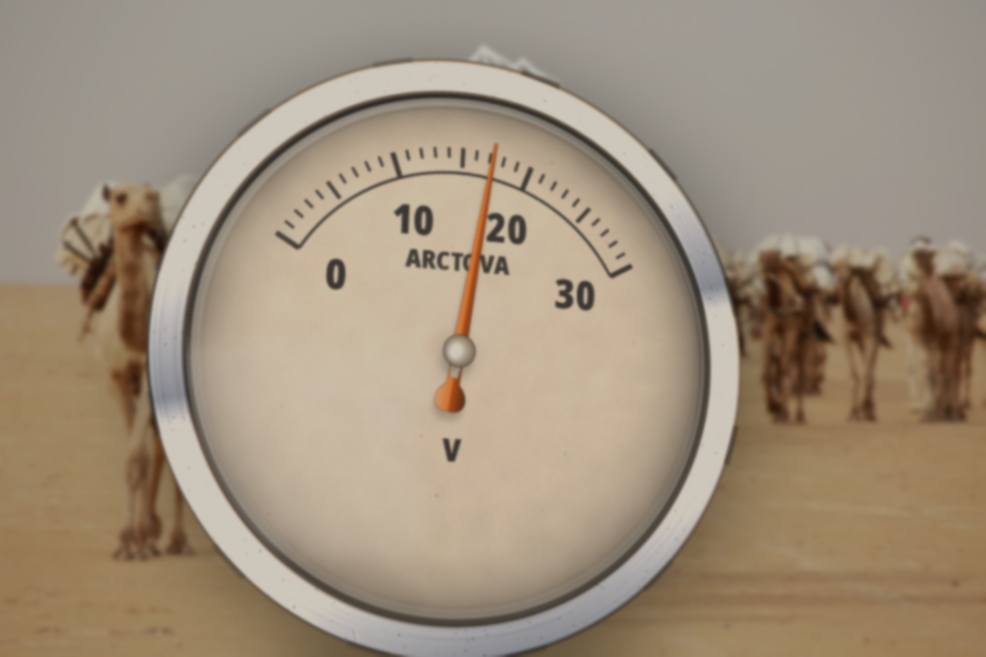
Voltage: 17 V
